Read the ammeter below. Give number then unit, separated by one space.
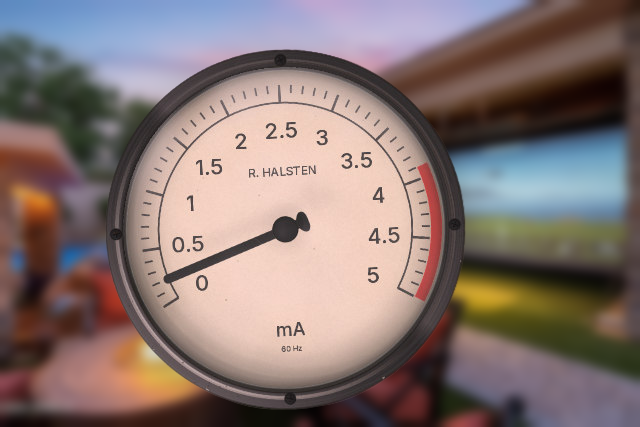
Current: 0.2 mA
